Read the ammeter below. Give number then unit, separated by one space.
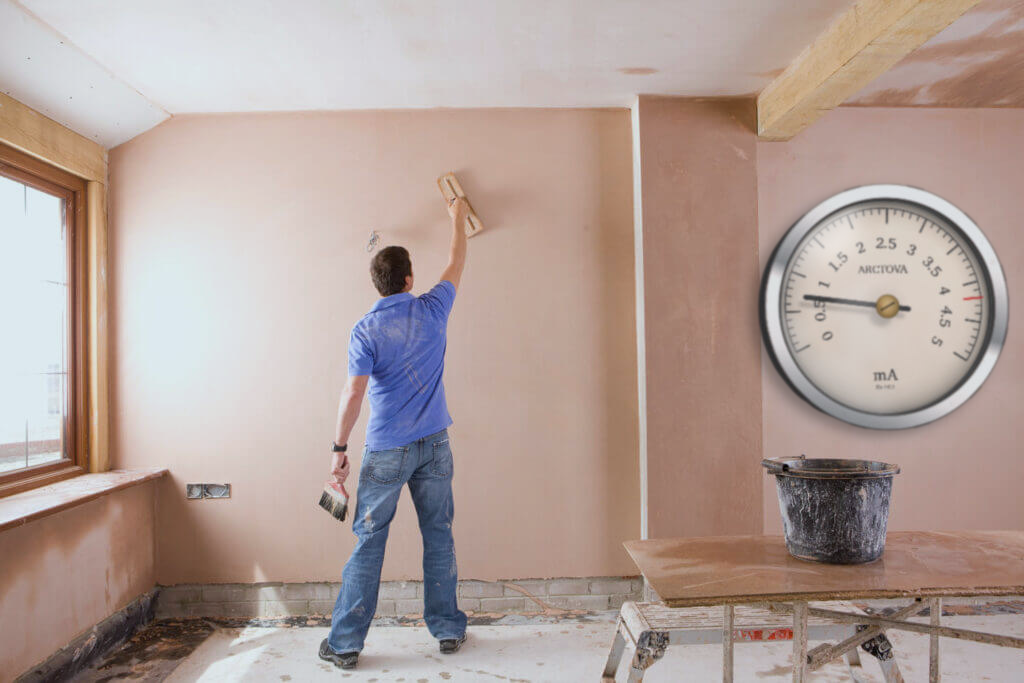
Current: 0.7 mA
